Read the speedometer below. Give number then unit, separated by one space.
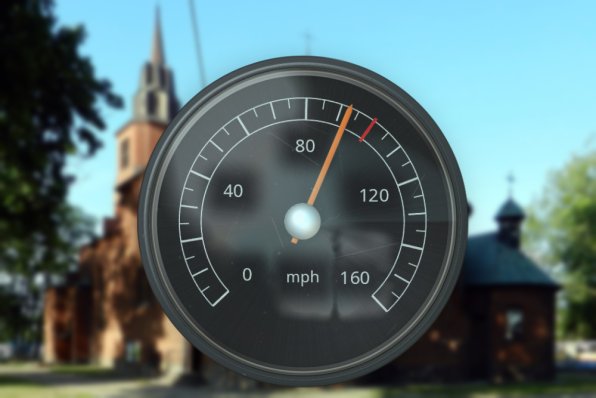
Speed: 92.5 mph
